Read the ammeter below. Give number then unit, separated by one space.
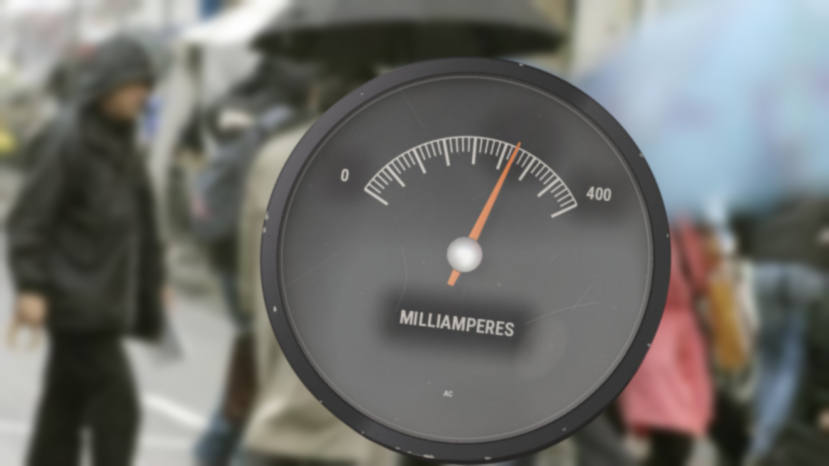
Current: 270 mA
